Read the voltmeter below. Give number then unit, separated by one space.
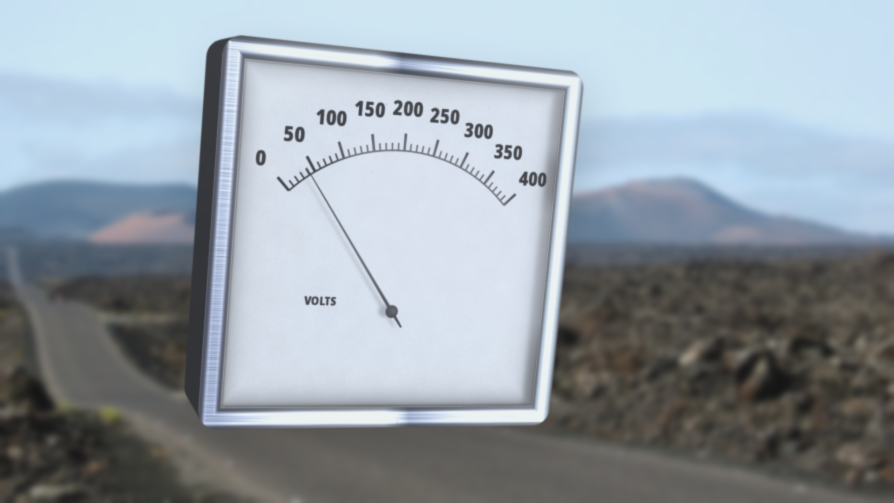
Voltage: 40 V
